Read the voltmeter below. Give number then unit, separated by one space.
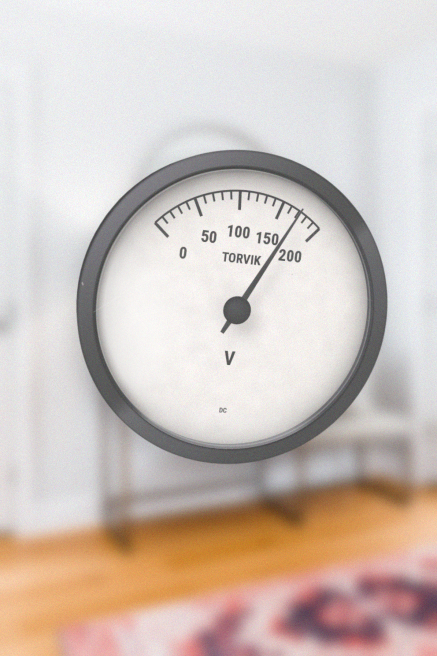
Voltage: 170 V
